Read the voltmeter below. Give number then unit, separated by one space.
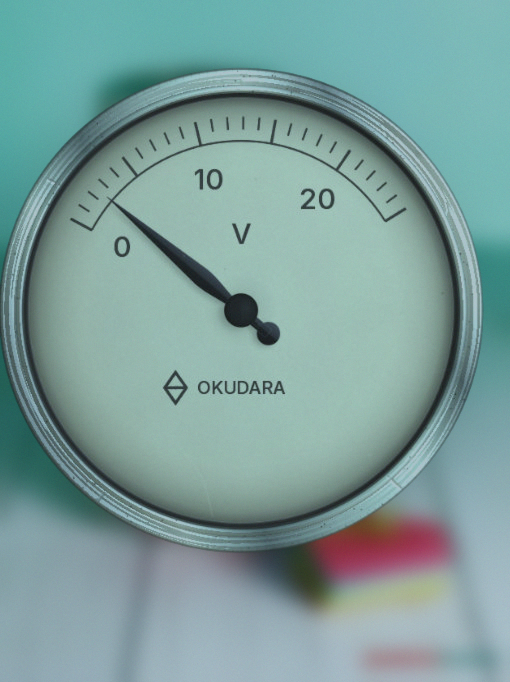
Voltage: 2.5 V
